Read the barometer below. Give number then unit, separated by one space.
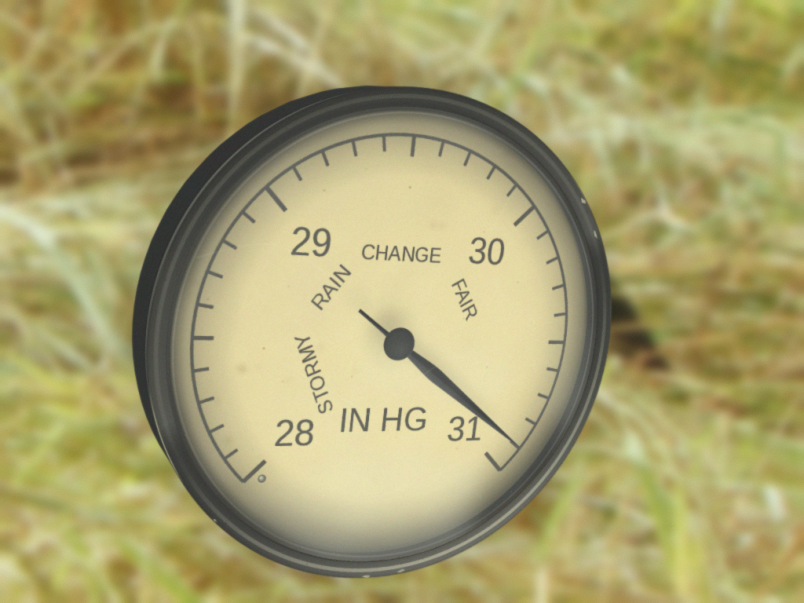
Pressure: 30.9 inHg
